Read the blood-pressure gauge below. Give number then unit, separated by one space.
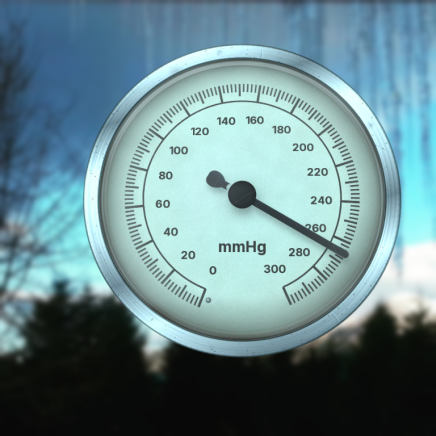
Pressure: 266 mmHg
